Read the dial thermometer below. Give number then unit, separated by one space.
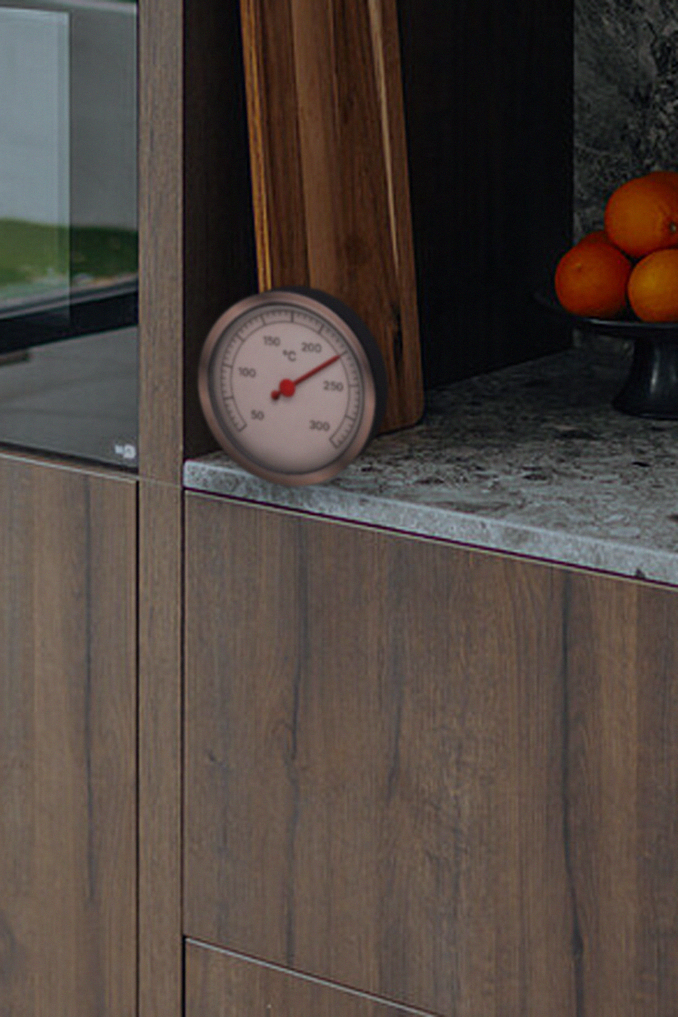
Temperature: 225 °C
